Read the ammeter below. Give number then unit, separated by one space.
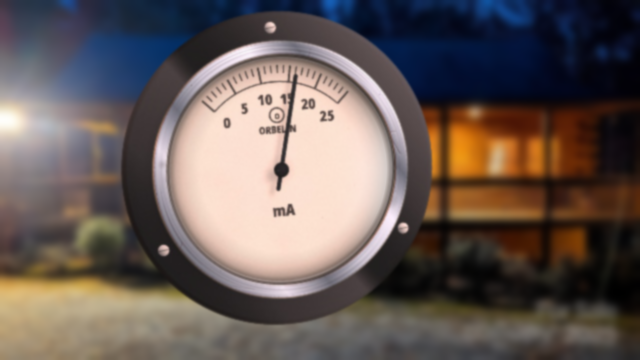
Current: 16 mA
